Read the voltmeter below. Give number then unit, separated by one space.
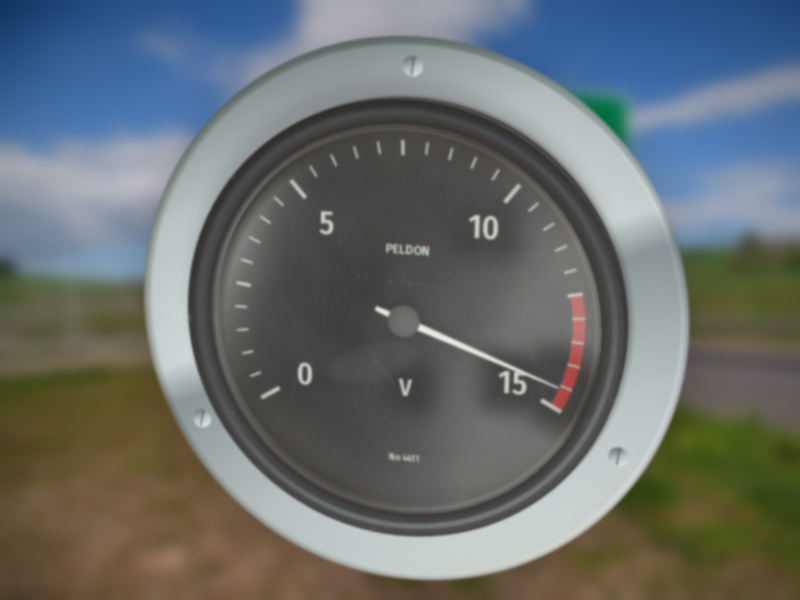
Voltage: 14.5 V
